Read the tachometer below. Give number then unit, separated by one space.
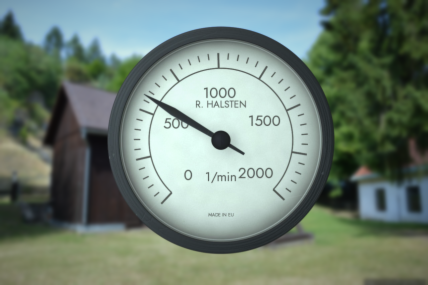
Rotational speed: 575 rpm
